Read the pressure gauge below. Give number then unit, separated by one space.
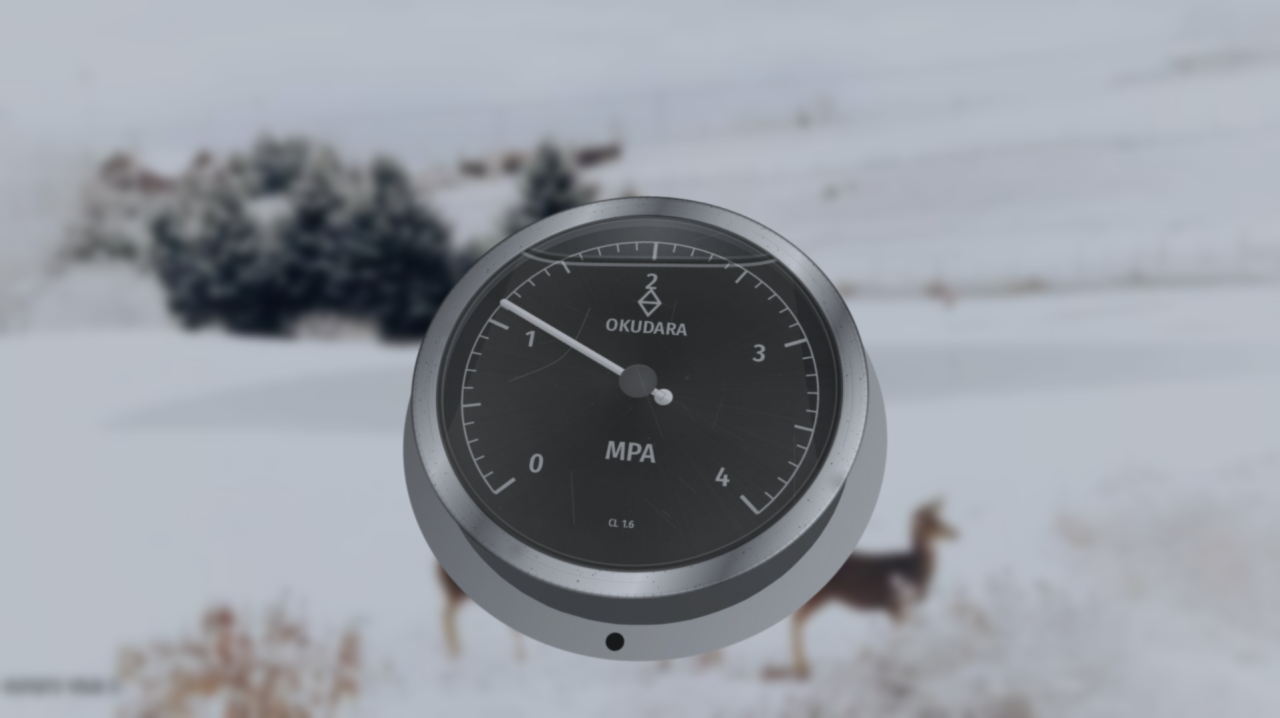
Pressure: 1.1 MPa
